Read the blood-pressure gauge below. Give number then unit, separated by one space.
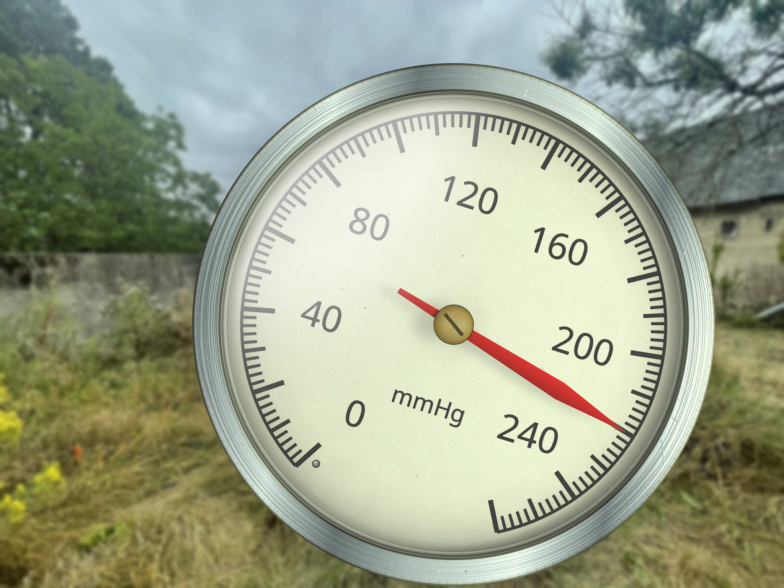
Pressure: 220 mmHg
